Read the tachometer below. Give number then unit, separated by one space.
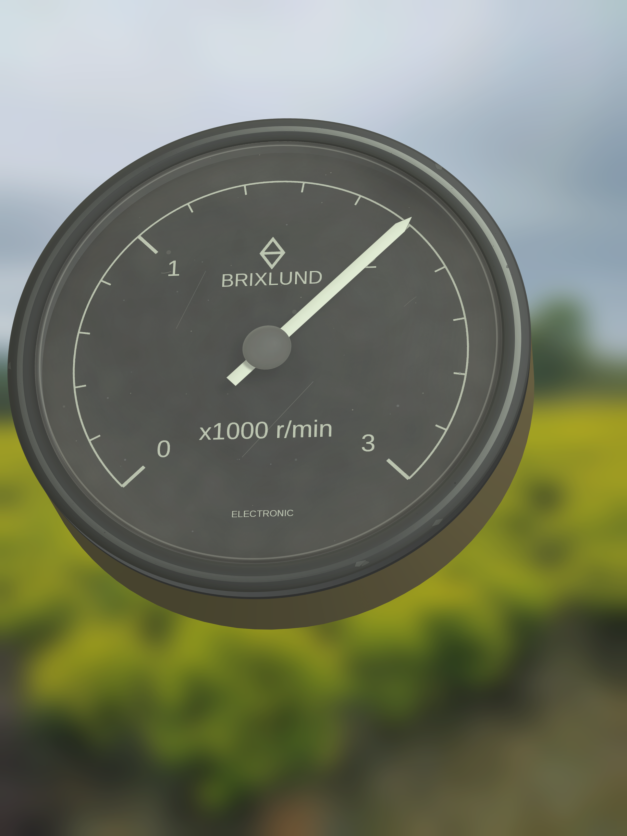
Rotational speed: 2000 rpm
